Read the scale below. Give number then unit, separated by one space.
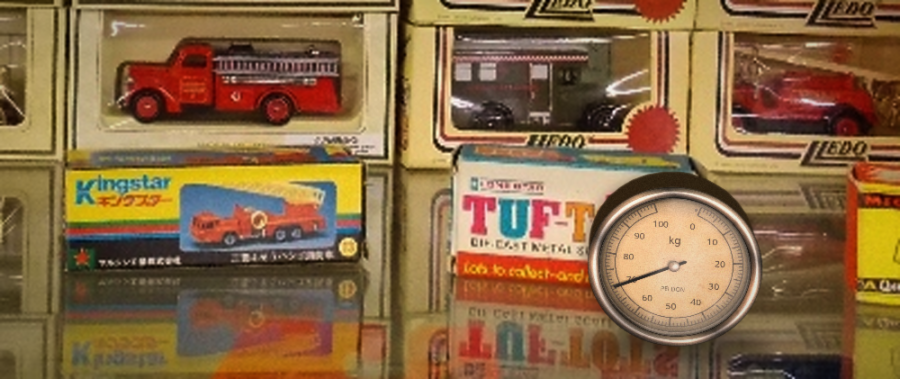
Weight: 70 kg
